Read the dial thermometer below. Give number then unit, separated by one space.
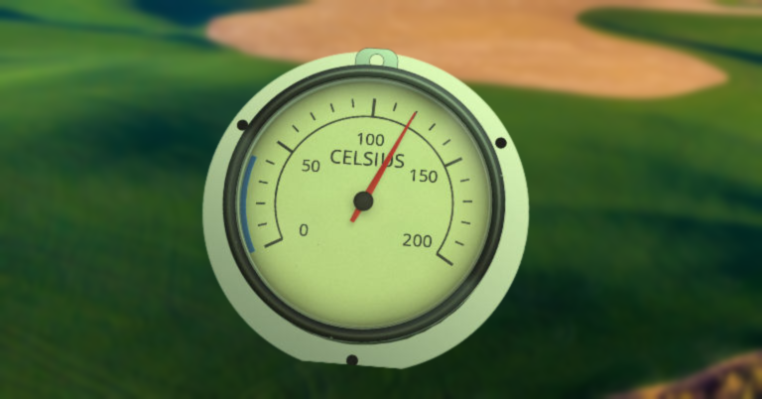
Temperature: 120 °C
